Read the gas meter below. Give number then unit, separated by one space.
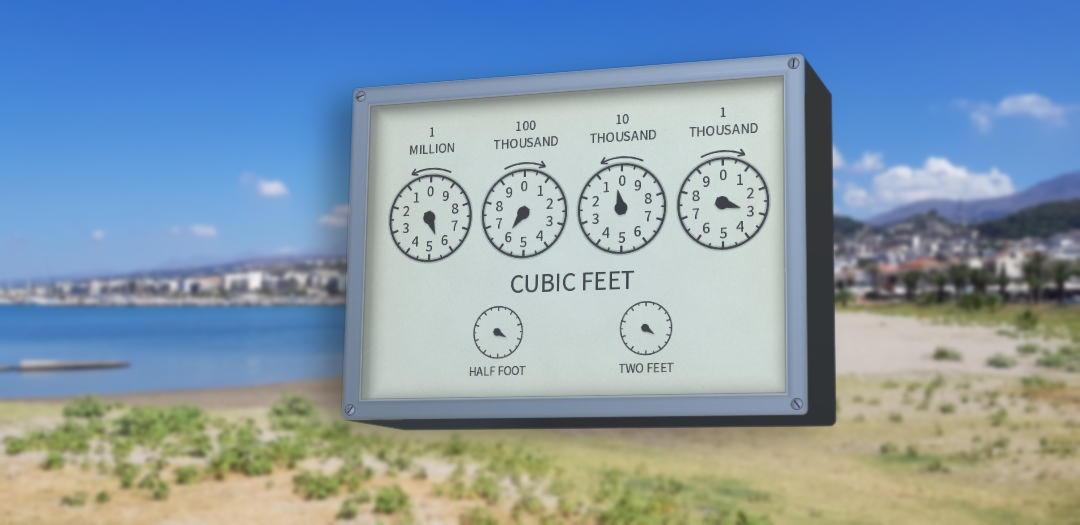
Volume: 560300 ft³
